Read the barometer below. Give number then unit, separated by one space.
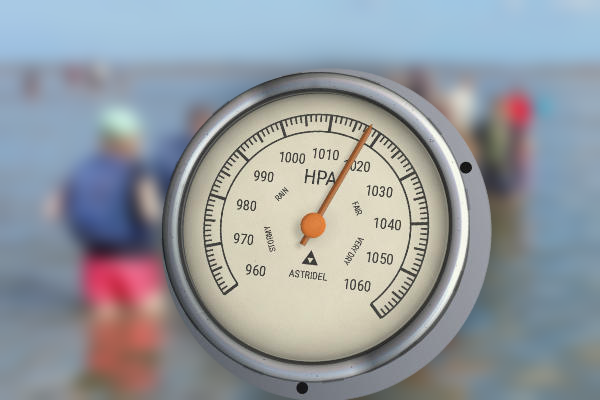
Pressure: 1018 hPa
